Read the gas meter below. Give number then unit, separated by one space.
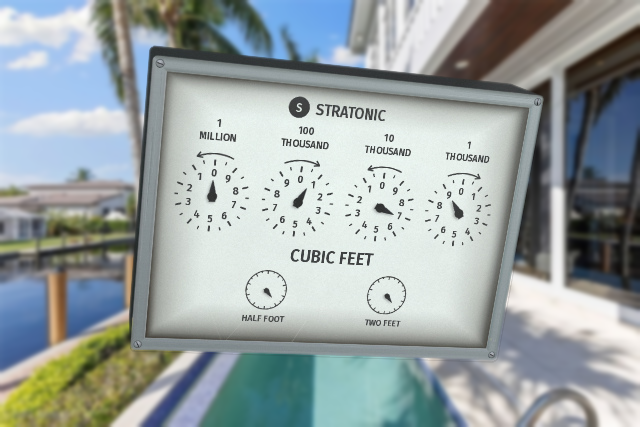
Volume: 6900 ft³
